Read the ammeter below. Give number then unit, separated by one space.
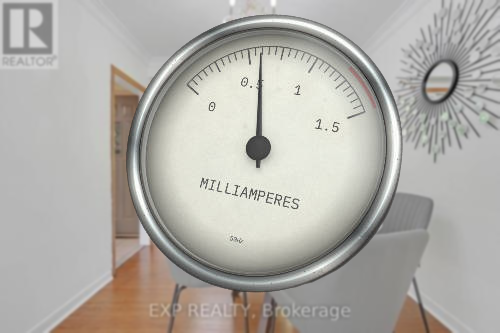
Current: 0.6 mA
